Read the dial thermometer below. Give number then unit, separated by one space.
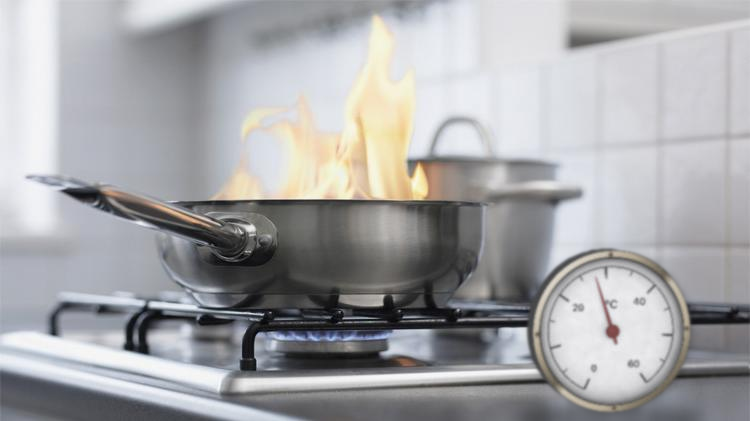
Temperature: 27.5 °C
